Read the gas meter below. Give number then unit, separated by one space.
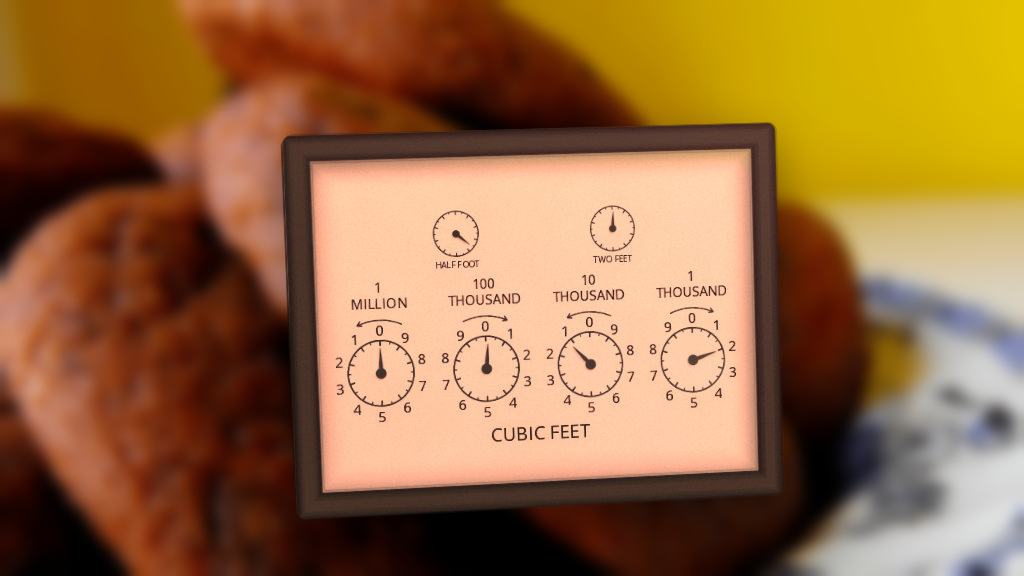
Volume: 1200 ft³
